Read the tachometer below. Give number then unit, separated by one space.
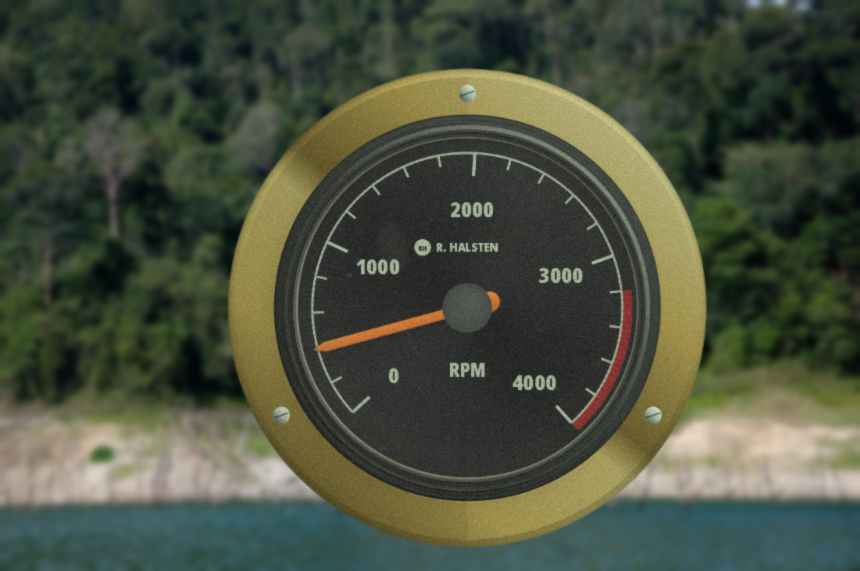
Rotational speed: 400 rpm
